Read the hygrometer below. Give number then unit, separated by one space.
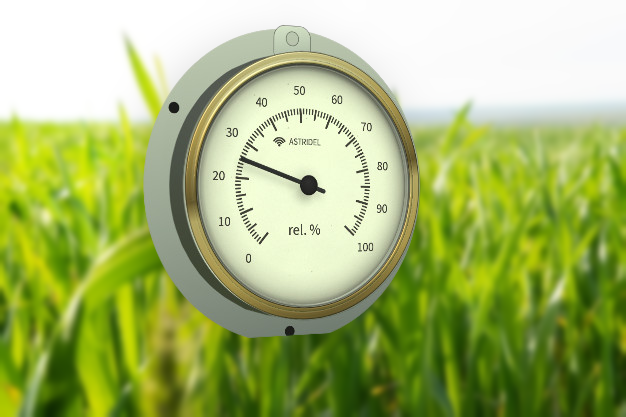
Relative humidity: 25 %
